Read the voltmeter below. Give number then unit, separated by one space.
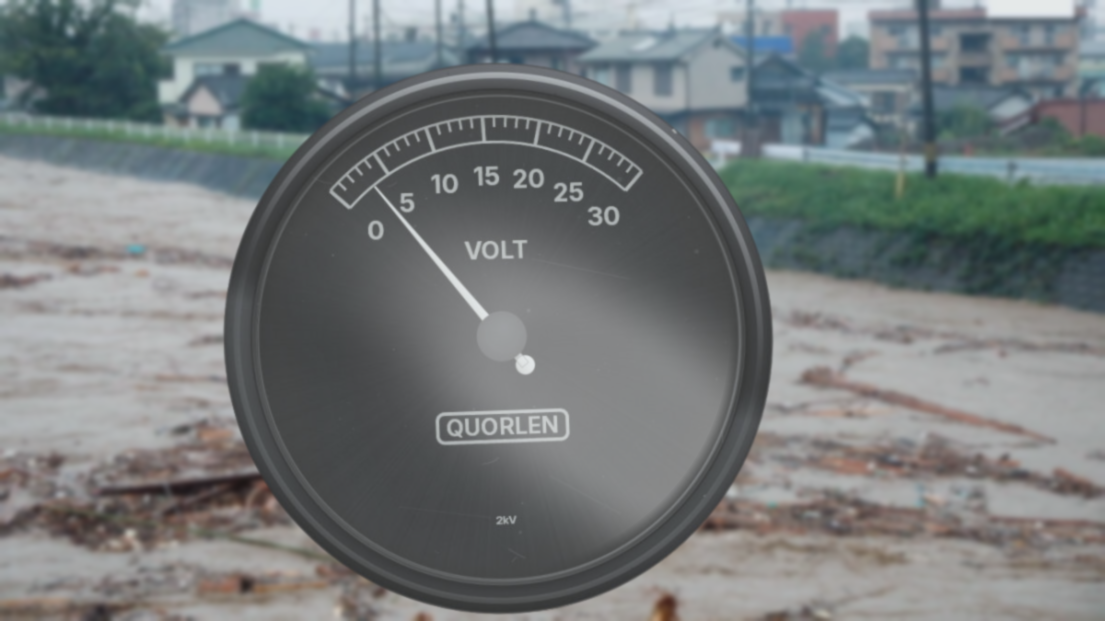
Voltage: 3 V
